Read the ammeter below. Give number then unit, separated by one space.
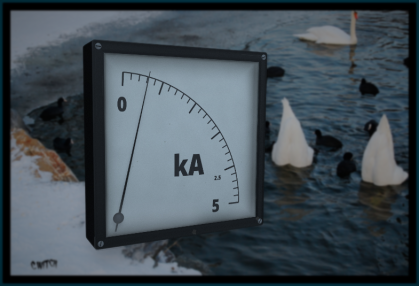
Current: 0.6 kA
